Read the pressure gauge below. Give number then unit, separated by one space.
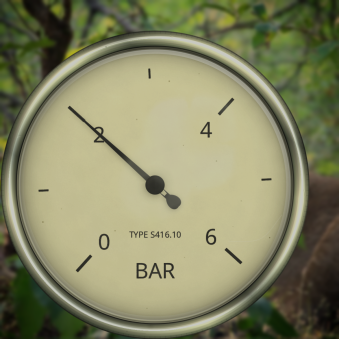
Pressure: 2 bar
